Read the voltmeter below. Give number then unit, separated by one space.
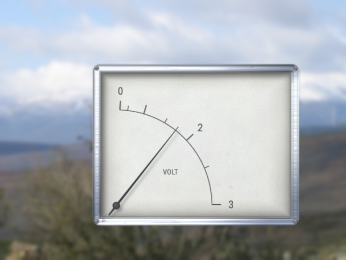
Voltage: 1.75 V
